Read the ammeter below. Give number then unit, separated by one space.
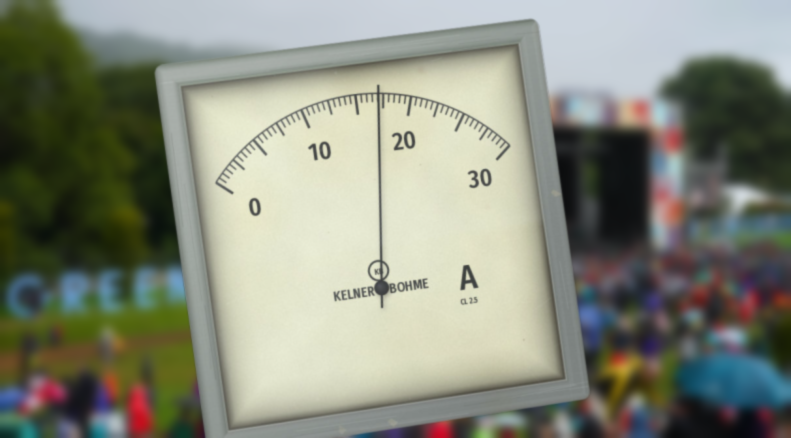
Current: 17 A
